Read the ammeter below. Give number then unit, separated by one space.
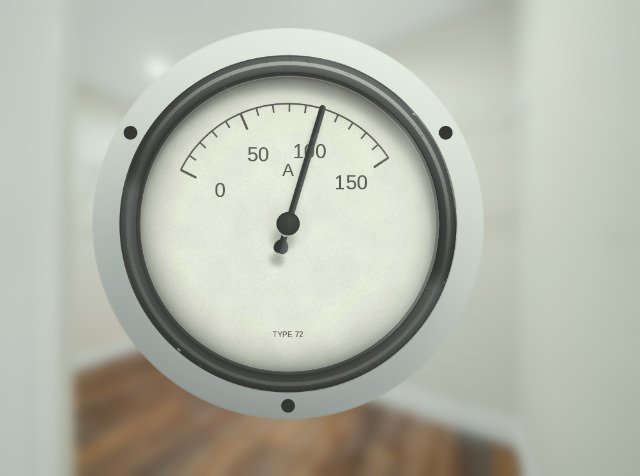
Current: 100 A
